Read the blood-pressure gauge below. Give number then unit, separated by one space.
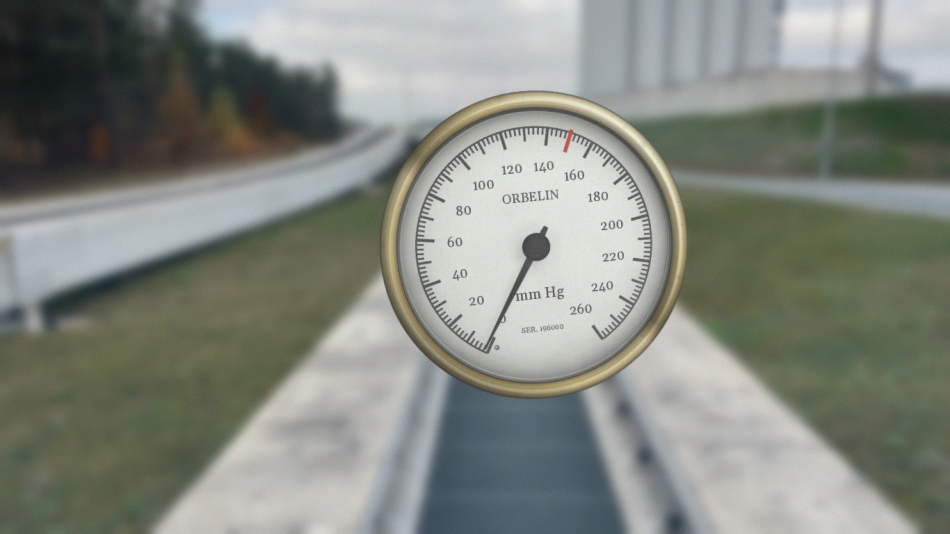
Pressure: 2 mmHg
